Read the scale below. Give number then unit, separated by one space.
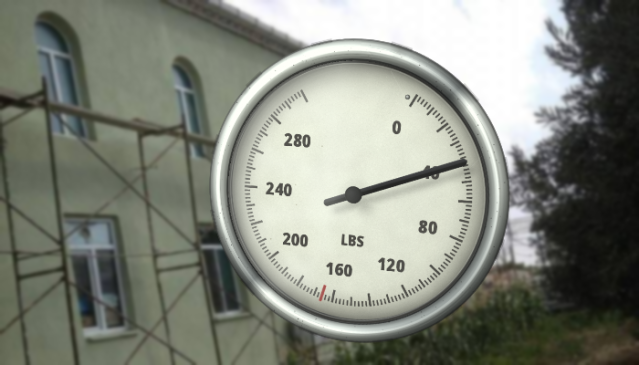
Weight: 40 lb
